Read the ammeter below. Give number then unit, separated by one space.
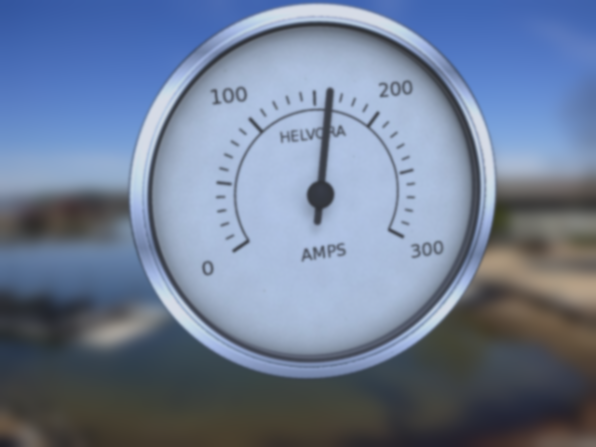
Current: 160 A
